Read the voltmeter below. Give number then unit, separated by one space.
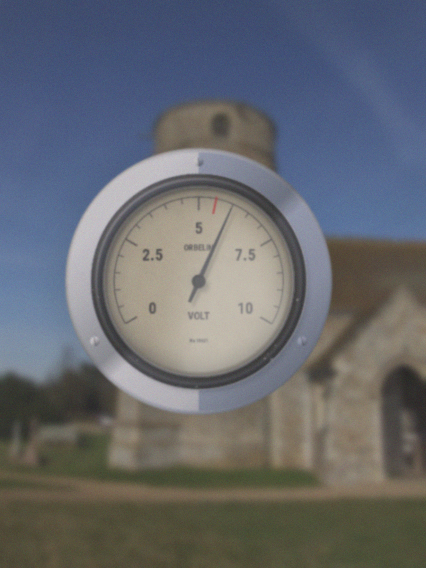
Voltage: 6 V
